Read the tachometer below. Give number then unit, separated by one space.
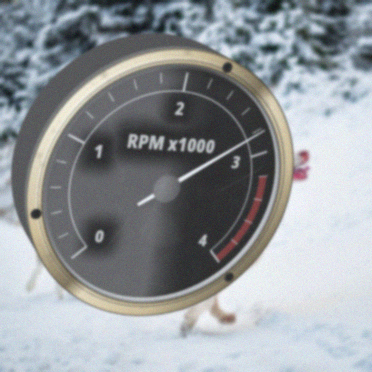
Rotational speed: 2800 rpm
